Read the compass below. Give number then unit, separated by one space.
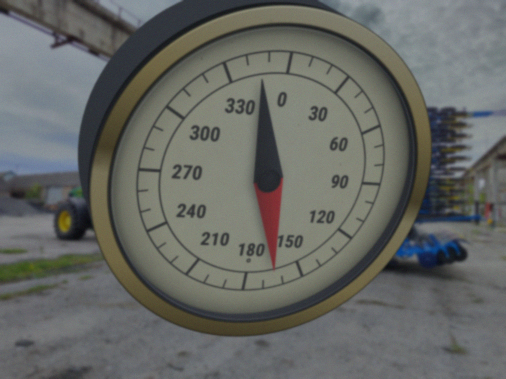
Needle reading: 165 °
